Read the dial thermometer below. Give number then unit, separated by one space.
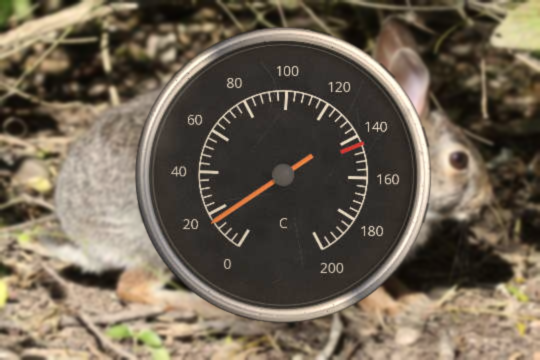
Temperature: 16 °C
